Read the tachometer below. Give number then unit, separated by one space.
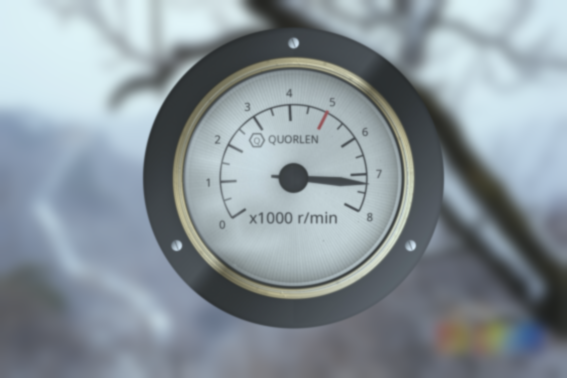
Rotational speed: 7250 rpm
